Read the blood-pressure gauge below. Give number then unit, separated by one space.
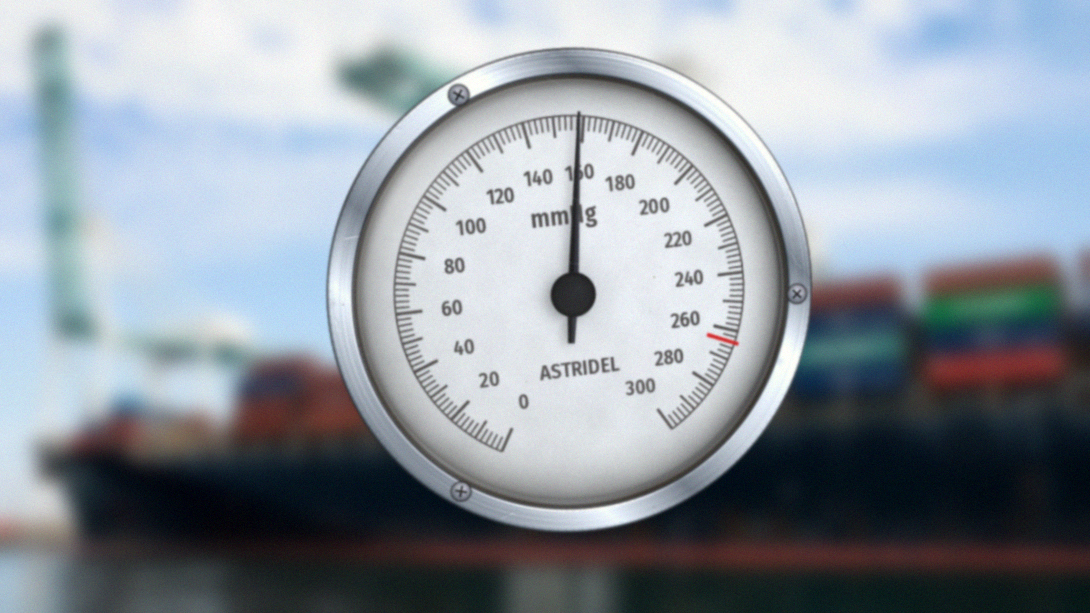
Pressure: 158 mmHg
